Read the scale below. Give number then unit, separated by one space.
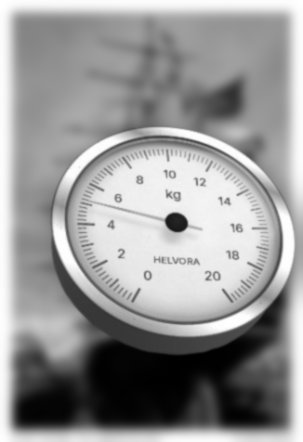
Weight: 5 kg
